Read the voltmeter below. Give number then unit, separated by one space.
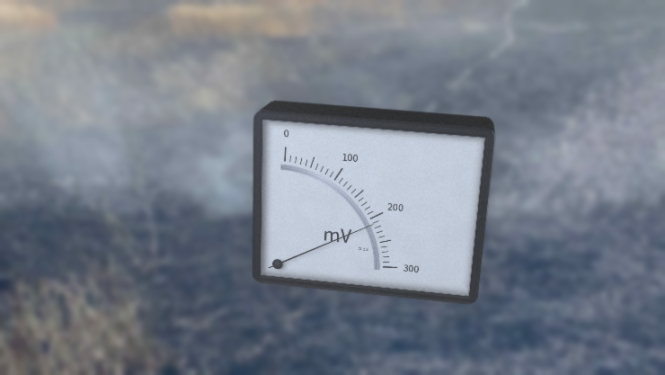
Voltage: 210 mV
